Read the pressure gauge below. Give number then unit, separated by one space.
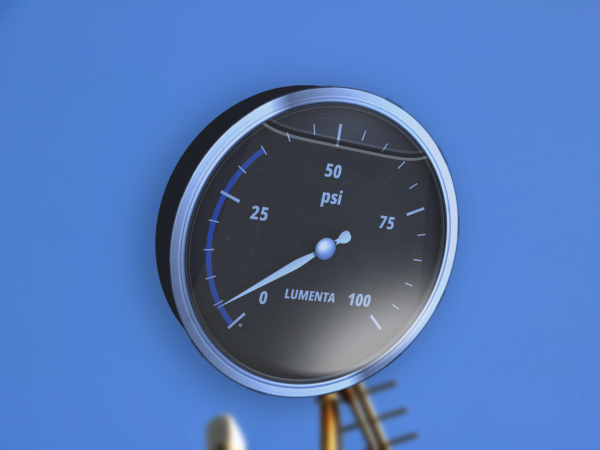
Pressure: 5 psi
